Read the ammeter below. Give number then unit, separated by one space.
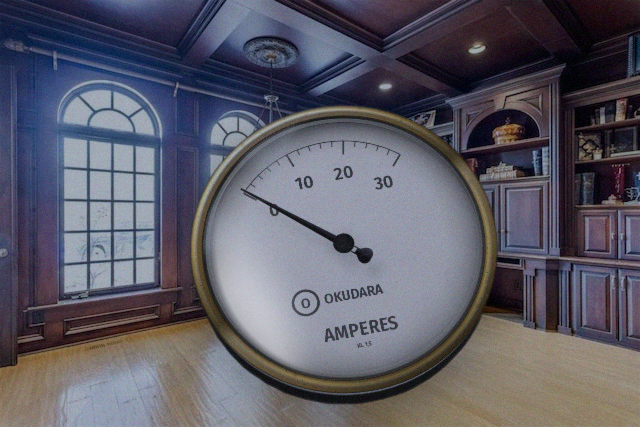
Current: 0 A
